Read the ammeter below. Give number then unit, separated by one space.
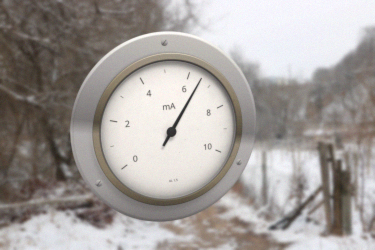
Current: 6.5 mA
